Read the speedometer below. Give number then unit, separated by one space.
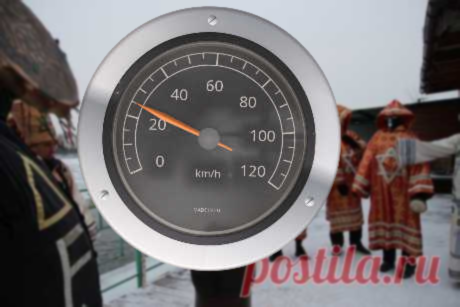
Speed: 25 km/h
